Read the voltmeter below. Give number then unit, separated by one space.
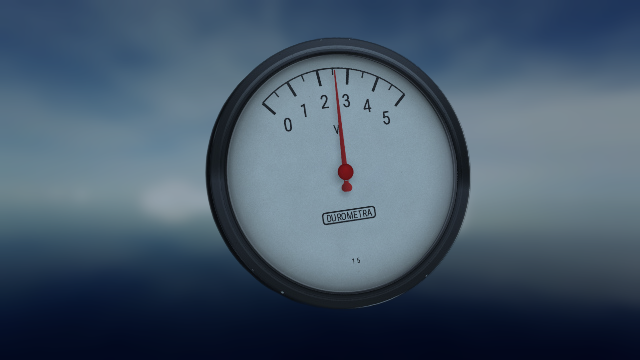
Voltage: 2.5 V
